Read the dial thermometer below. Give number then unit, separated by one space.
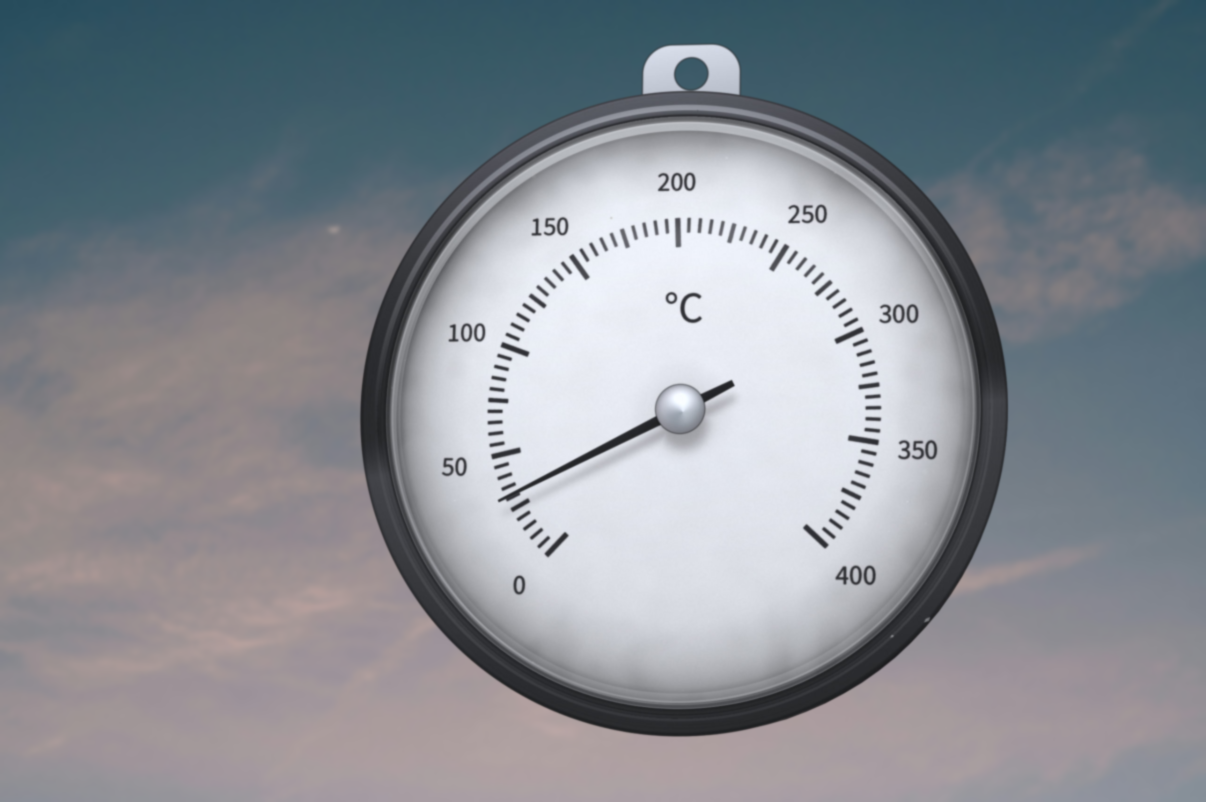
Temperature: 30 °C
